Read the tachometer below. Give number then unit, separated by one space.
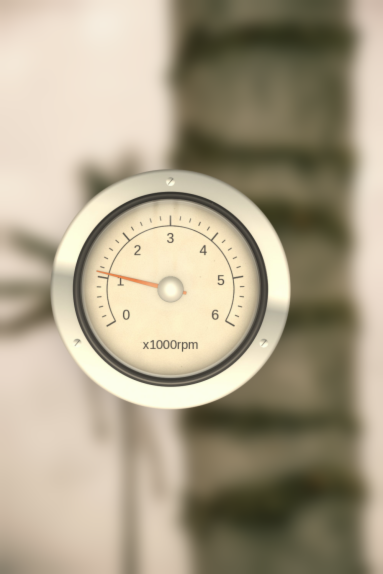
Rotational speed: 1100 rpm
